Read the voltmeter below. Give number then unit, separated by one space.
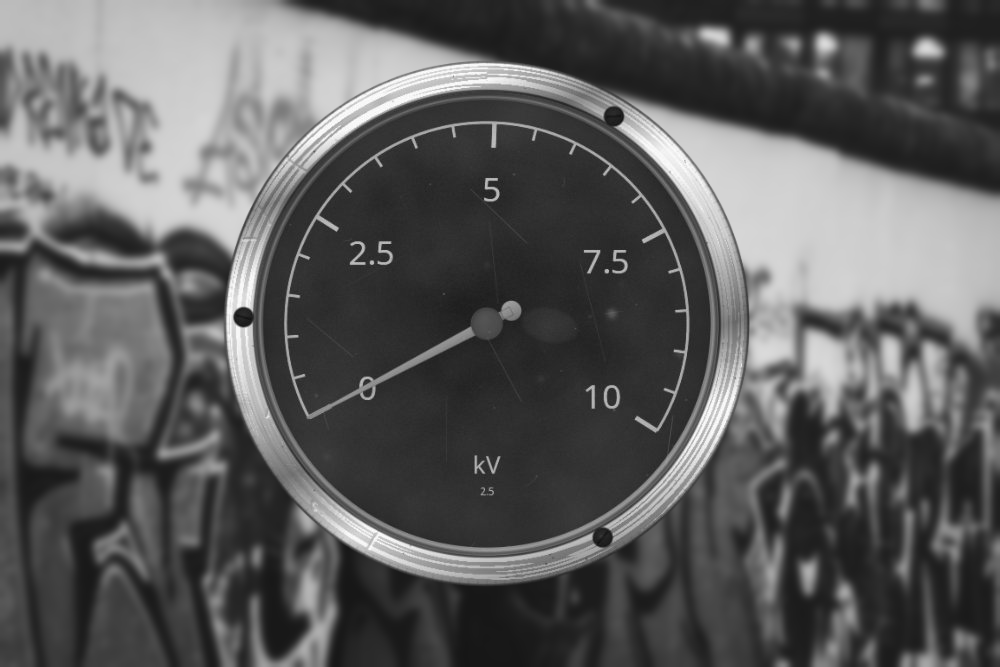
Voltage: 0 kV
